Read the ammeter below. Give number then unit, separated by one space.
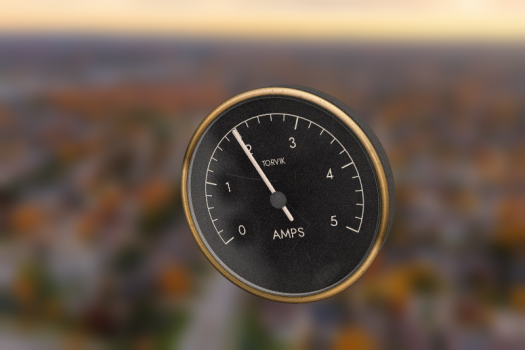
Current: 2 A
